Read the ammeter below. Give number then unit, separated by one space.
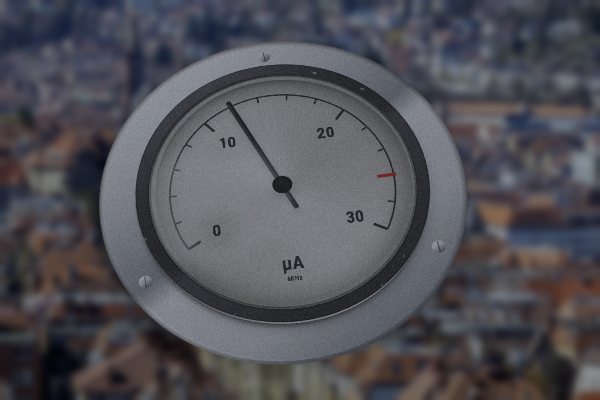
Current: 12 µA
